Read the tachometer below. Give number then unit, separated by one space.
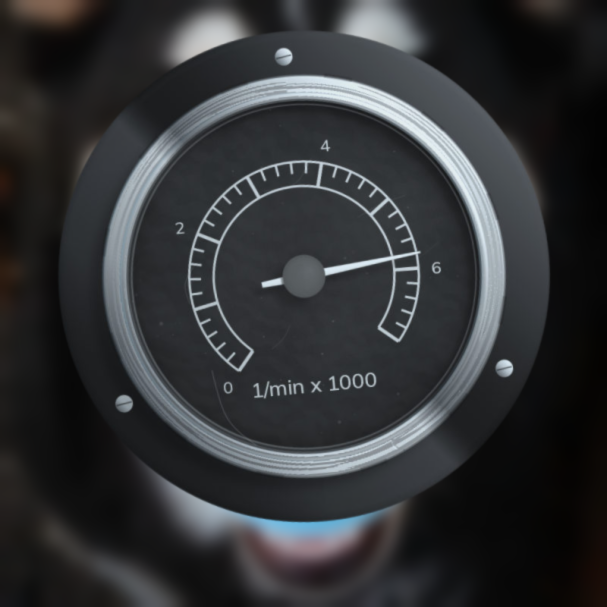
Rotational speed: 5800 rpm
